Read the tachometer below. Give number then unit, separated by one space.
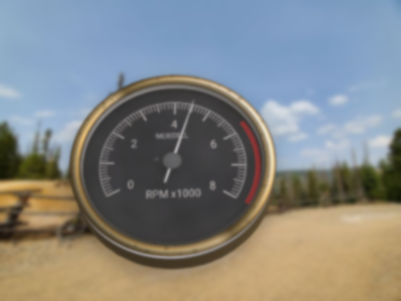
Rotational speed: 4500 rpm
